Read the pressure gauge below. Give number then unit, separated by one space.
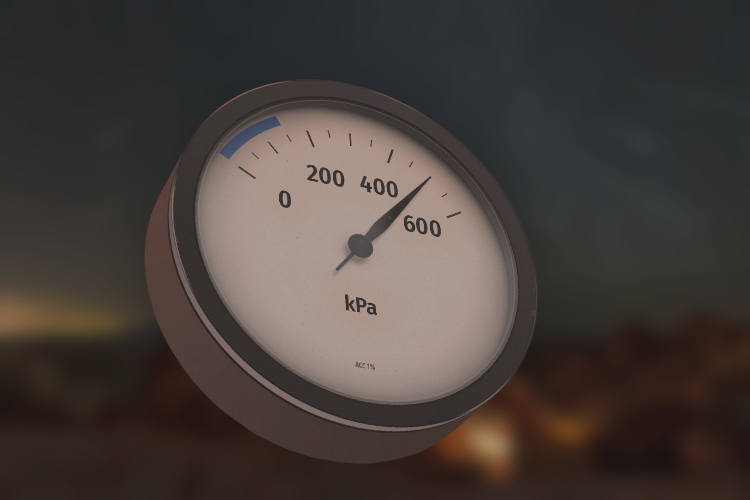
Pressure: 500 kPa
